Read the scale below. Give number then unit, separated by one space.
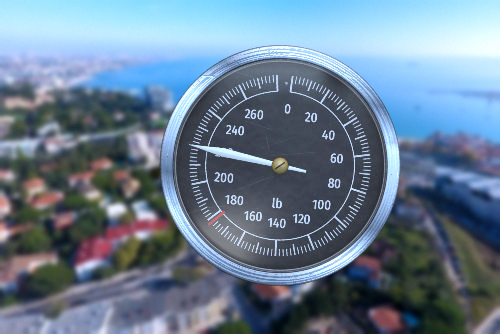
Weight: 220 lb
